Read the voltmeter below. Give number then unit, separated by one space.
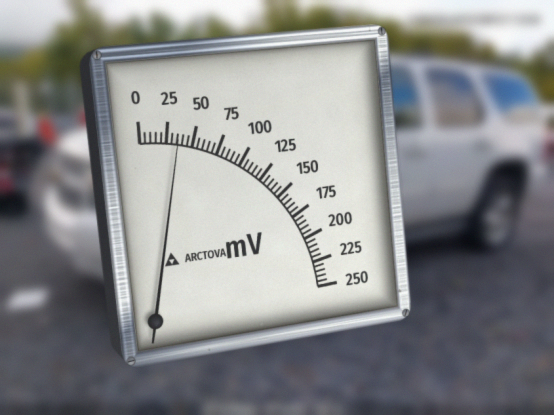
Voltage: 35 mV
